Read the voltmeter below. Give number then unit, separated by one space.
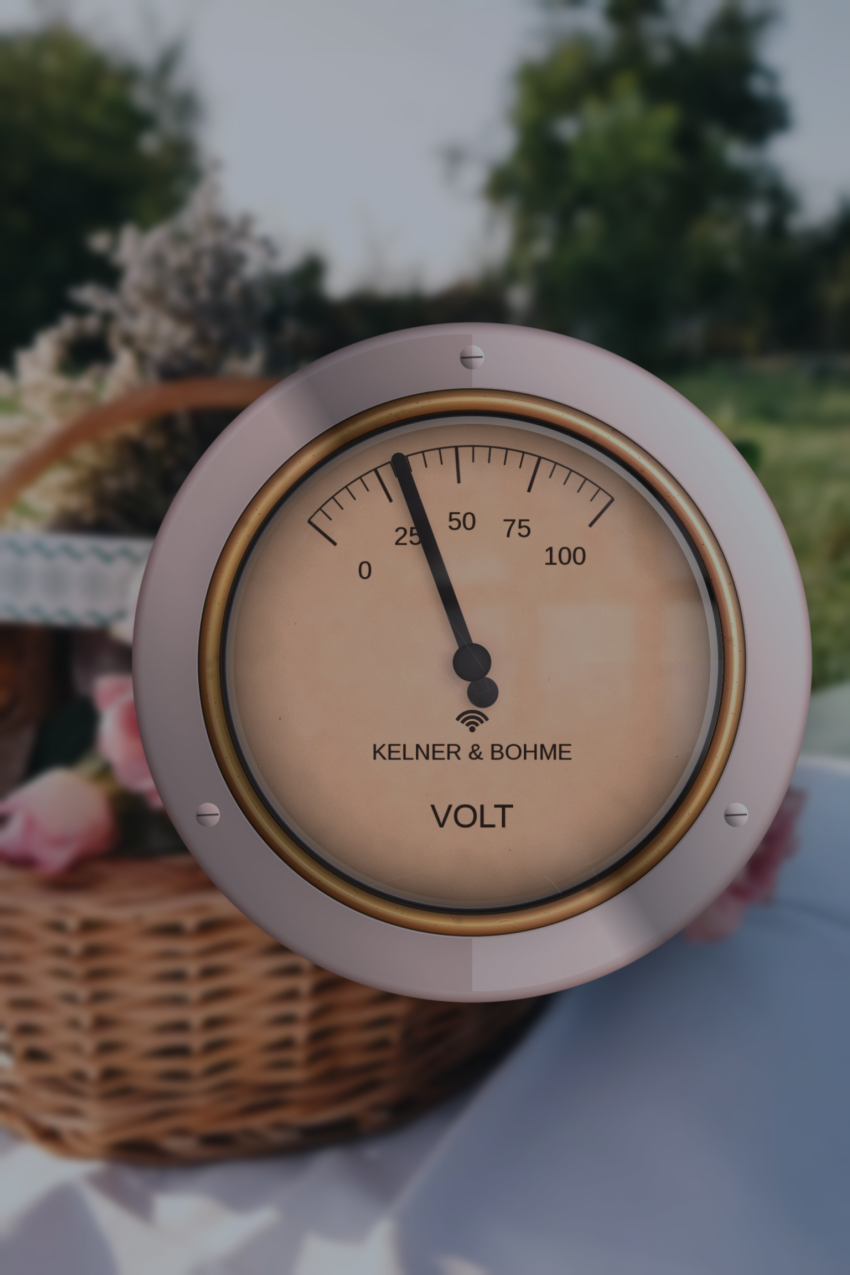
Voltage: 32.5 V
